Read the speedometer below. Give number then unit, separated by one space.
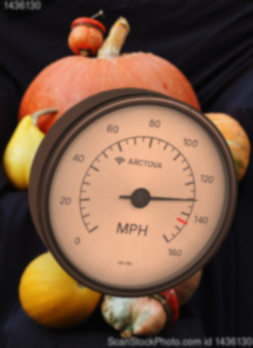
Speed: 130 mph
